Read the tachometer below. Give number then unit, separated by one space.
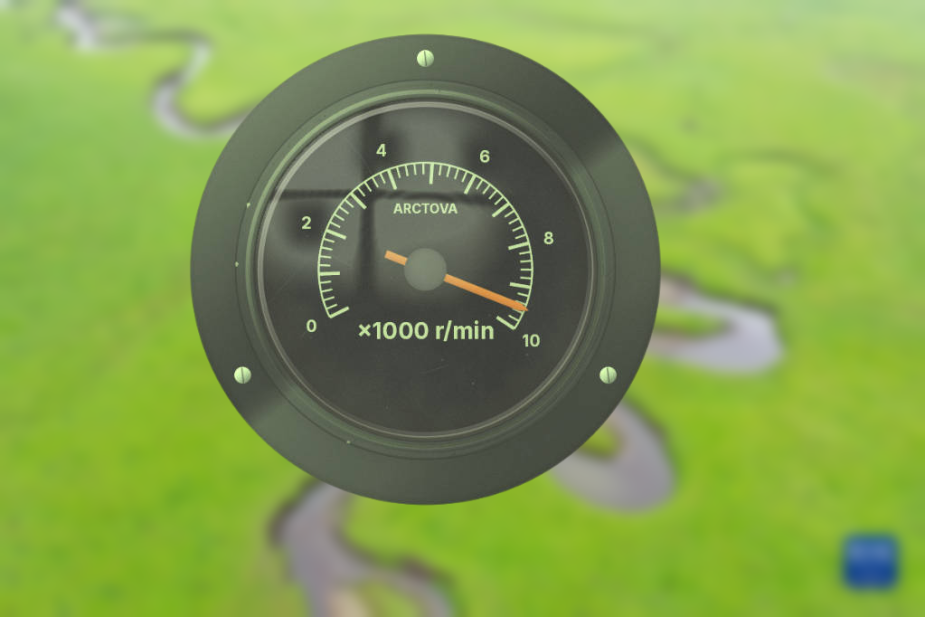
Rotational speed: 9500 rpm
